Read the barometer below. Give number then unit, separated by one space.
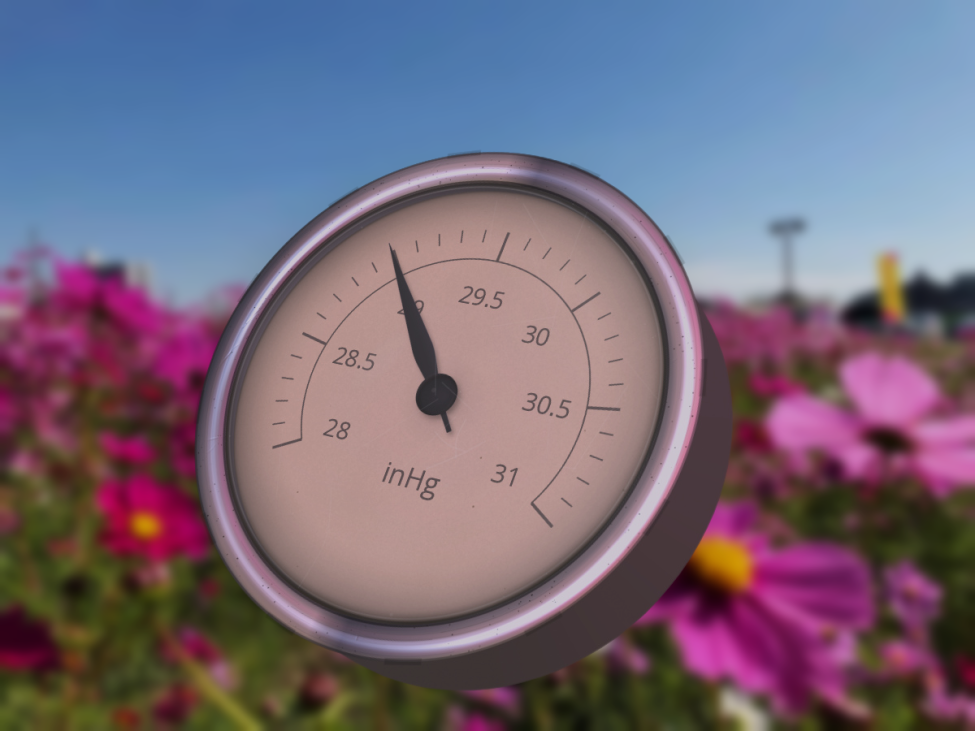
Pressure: 29 inHg
